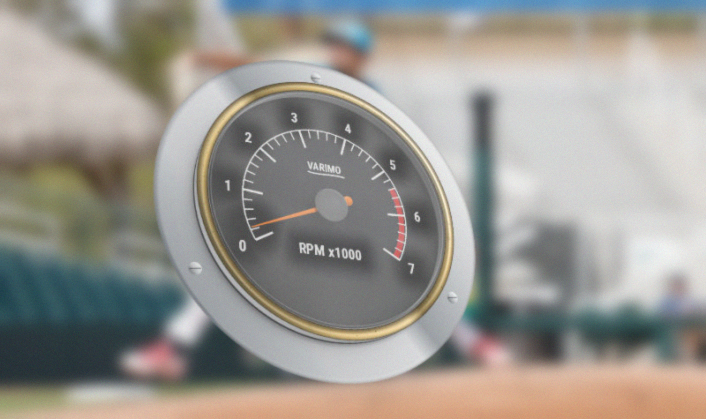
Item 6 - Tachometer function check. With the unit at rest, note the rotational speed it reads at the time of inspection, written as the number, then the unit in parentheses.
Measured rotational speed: 200 (rpm)
